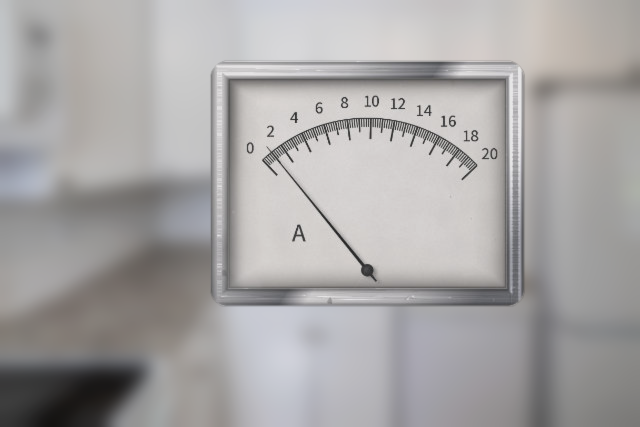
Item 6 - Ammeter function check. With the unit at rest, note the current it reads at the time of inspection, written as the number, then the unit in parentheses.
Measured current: 1 (A)
